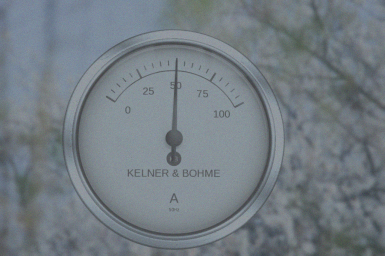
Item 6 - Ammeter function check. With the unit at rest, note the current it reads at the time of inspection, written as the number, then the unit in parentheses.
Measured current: 50 (A)
